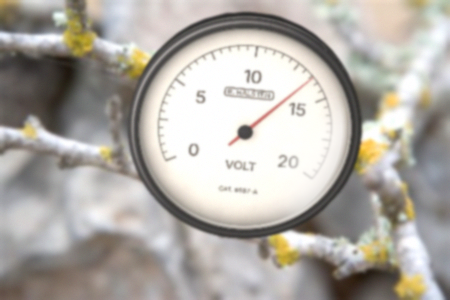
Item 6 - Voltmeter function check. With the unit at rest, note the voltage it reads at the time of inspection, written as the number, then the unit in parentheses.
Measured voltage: 13.5 (V)
